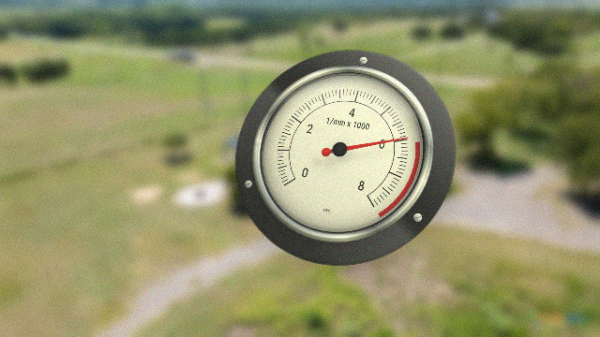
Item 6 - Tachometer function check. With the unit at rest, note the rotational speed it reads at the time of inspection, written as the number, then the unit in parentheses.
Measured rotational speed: 6000 (rpm)
